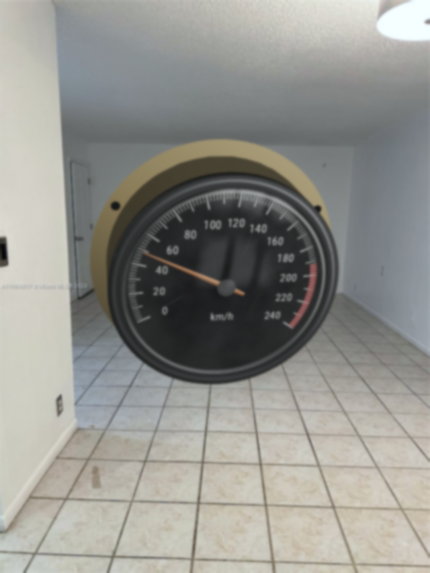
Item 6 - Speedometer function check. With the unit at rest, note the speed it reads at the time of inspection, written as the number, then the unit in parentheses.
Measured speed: 50 (km/h)
